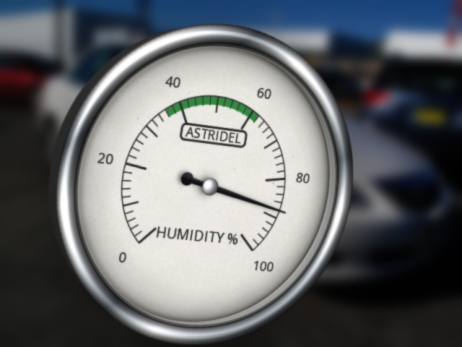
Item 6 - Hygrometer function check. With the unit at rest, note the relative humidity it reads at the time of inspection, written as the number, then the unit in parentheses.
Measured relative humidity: 88 (%)
